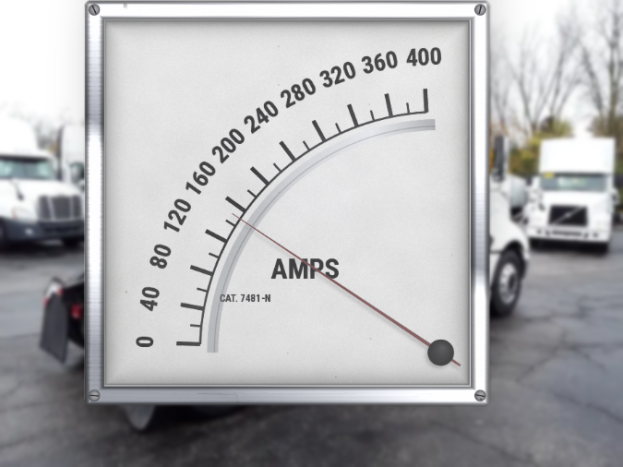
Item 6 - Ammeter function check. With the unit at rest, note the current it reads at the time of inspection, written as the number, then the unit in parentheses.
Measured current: 150 (A)
